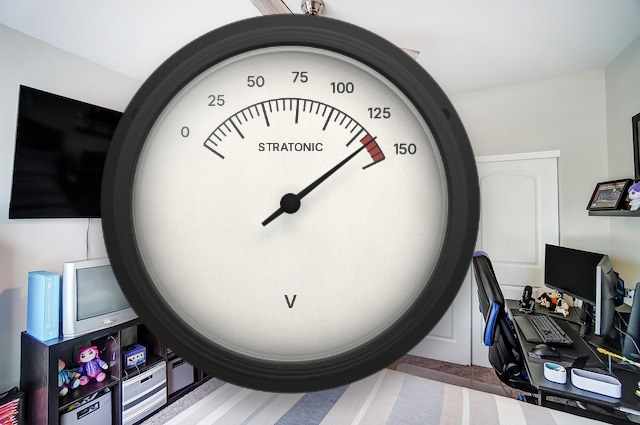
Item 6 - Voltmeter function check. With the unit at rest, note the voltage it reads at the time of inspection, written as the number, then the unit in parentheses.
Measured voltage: 135 (V)
